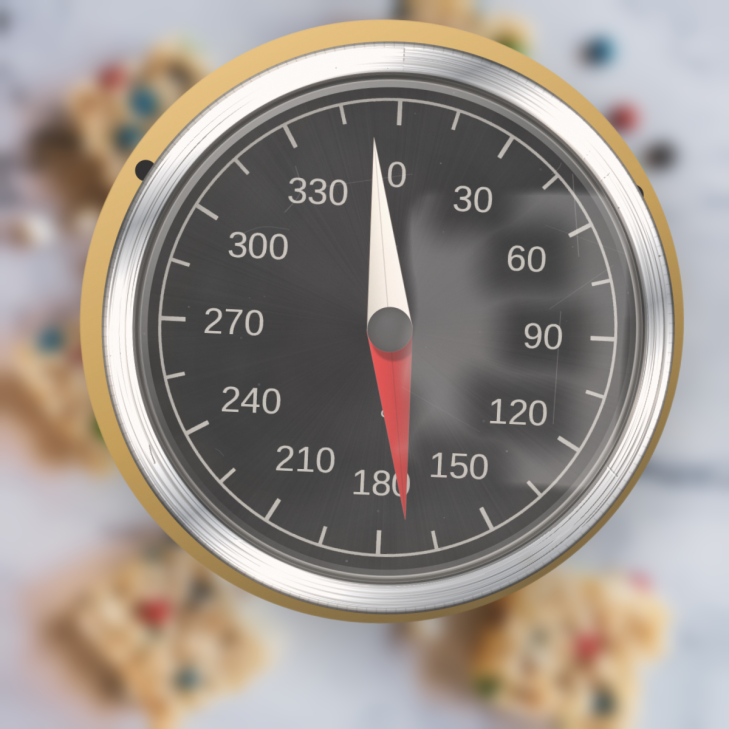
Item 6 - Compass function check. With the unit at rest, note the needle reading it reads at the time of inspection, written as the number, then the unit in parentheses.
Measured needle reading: 172.5 (°)
